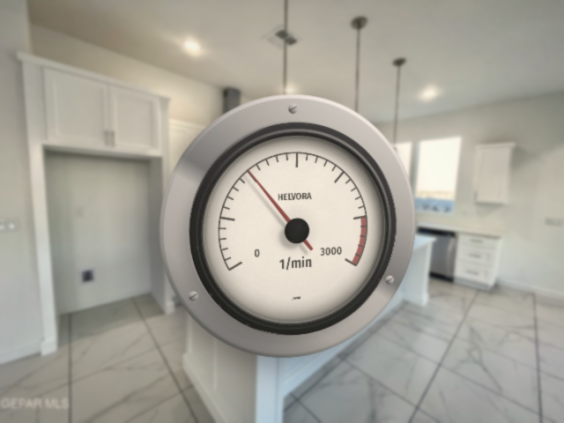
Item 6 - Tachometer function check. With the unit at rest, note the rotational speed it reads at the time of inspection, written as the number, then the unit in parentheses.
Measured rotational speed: 1000 (rpm)
